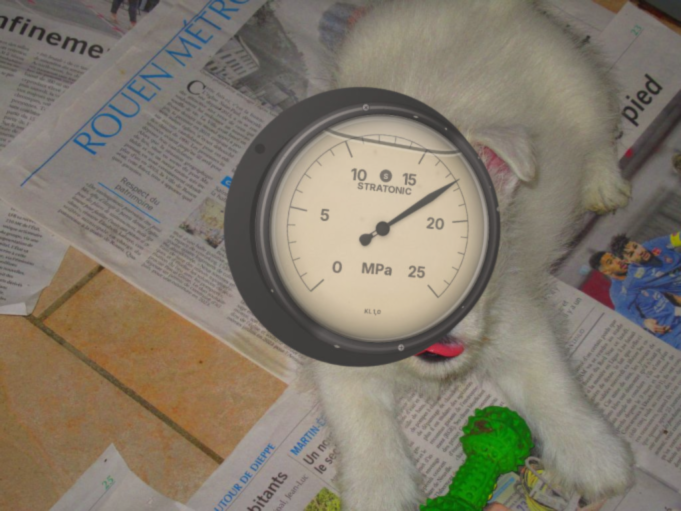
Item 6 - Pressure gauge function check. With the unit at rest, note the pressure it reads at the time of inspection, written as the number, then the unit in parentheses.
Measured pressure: 17.5 (MPa)
